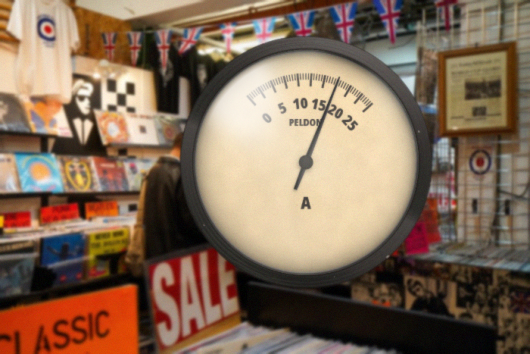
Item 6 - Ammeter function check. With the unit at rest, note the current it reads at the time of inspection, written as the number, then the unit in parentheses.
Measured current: 17.5 (A)
